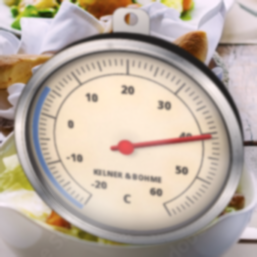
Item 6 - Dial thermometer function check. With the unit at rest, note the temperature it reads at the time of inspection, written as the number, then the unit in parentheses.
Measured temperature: 40 (°C)
